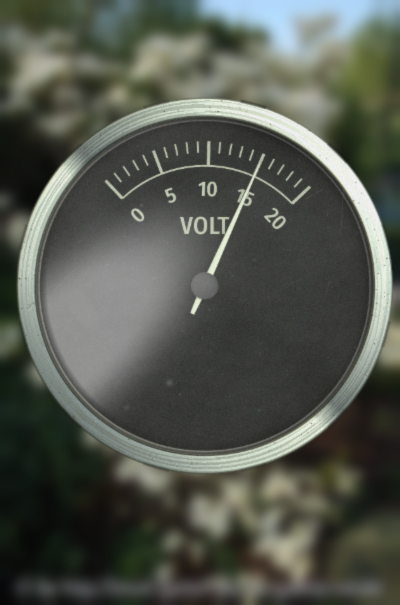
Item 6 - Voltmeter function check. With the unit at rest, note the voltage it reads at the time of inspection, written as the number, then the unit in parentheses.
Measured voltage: 15 (V)
